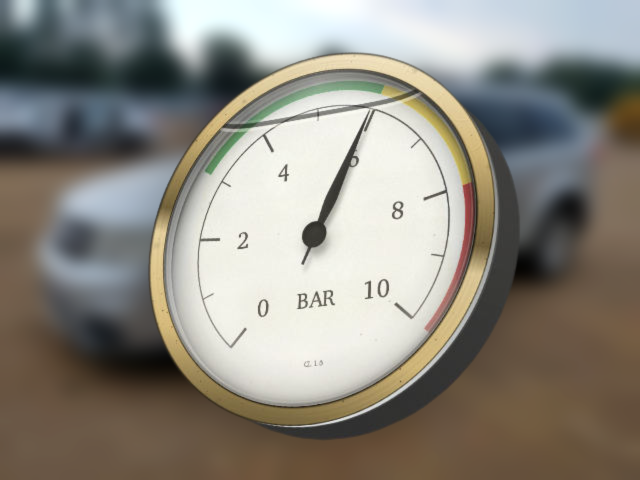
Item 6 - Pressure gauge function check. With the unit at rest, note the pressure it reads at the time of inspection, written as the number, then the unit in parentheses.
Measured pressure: 6 (bar)
